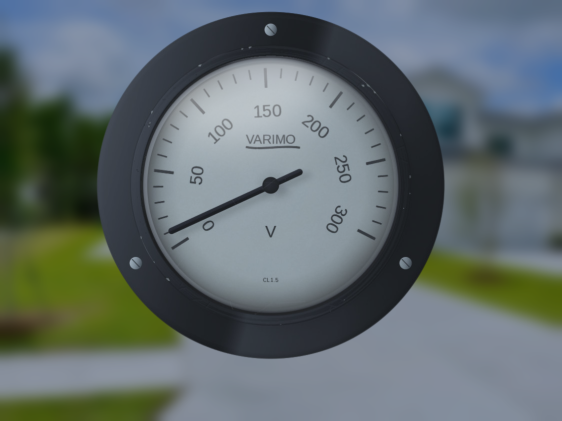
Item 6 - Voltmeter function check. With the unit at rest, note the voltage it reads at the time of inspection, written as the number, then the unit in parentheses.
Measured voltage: 10 (V)
